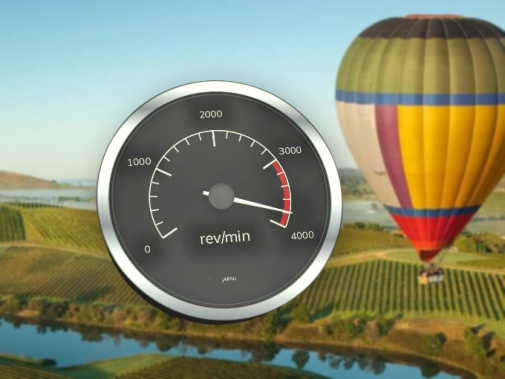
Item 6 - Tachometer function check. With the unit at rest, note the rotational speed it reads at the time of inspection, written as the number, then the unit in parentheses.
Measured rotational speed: 3800 (rpm)
